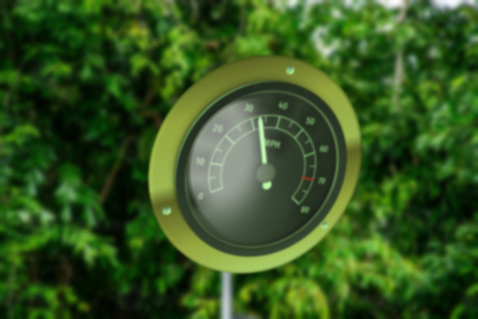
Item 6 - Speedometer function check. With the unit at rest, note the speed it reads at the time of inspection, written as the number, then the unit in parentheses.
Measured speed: 32.5 (mph)
